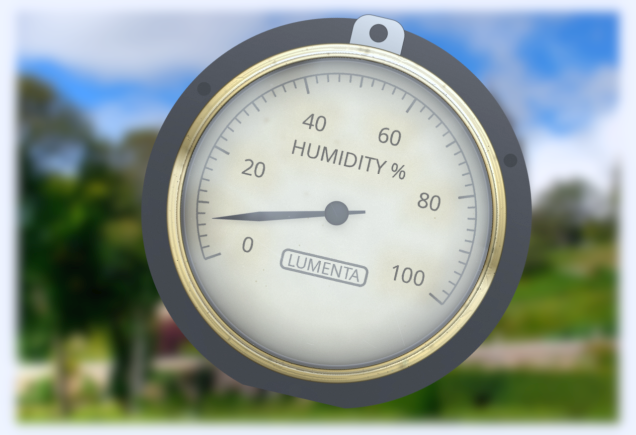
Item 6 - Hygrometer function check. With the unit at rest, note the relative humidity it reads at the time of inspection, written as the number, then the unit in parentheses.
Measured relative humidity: 7 (%)
